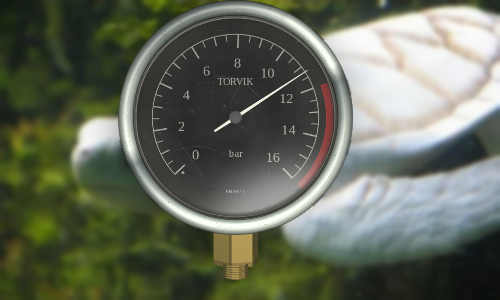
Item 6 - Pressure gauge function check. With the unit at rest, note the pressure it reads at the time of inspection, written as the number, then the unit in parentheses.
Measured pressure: 11.25 (bar)
